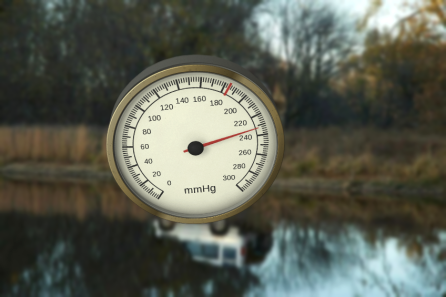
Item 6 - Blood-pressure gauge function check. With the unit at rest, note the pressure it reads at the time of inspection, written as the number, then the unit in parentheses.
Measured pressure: 230 (mmHg)
